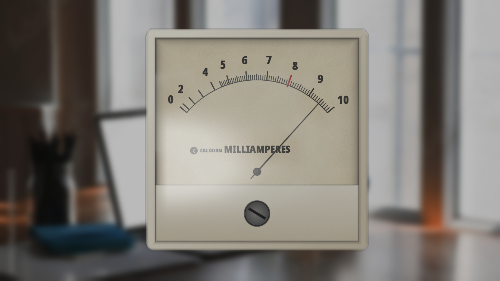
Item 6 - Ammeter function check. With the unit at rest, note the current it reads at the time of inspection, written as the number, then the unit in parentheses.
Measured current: 9.5 (mA)
